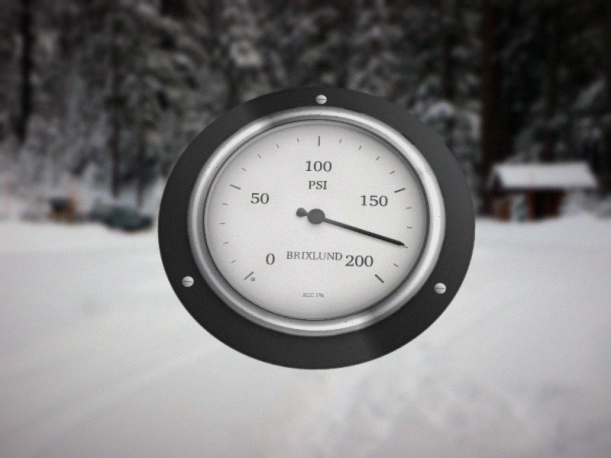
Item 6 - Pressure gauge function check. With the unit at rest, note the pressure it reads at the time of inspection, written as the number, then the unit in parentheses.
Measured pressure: 180 (psi)
